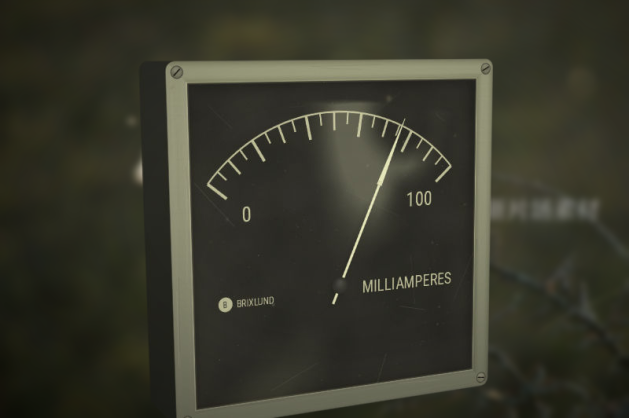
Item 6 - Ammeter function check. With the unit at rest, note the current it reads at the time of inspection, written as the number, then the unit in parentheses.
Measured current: 75 (mA)
